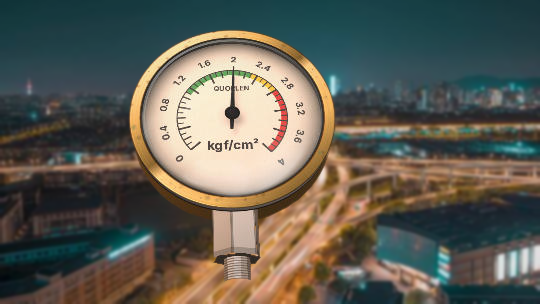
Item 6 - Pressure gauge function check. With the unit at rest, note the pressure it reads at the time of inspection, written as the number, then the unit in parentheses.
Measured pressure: 2 (kg/cm²)
